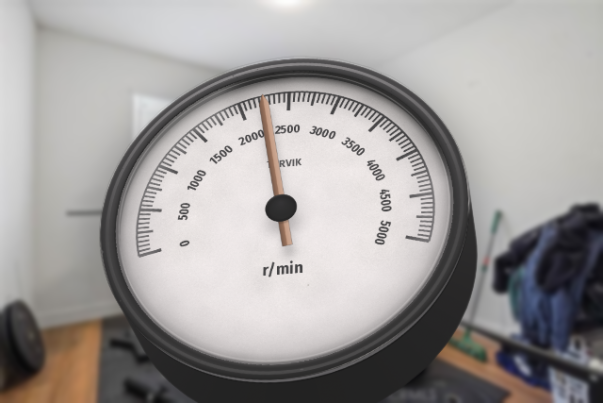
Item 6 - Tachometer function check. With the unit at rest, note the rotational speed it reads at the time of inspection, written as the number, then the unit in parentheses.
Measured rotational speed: 2250 (rpm)
